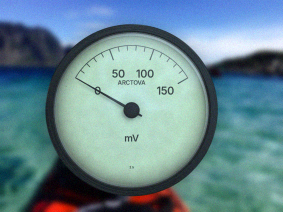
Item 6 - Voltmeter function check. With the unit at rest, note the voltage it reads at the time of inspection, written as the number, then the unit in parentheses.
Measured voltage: 0 (mV)
